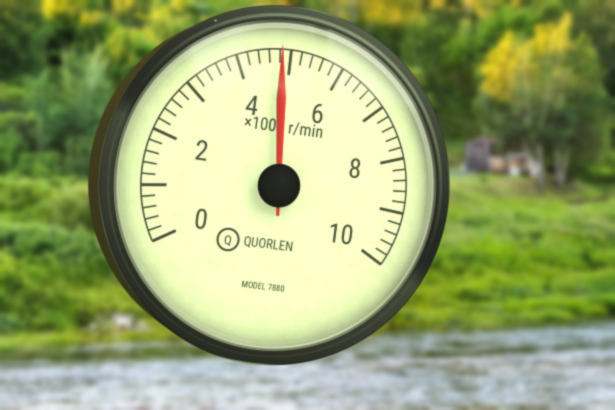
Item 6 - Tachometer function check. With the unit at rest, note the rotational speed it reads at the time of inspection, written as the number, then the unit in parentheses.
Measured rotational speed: 4800 (rpm)
